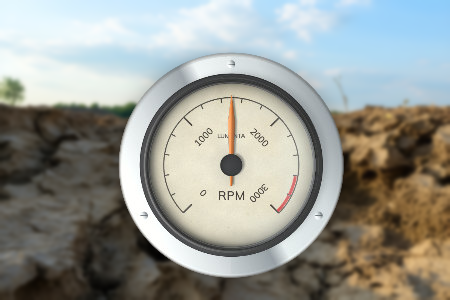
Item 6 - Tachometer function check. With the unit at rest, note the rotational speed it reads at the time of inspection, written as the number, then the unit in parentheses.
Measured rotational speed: 1500 (rpm)
